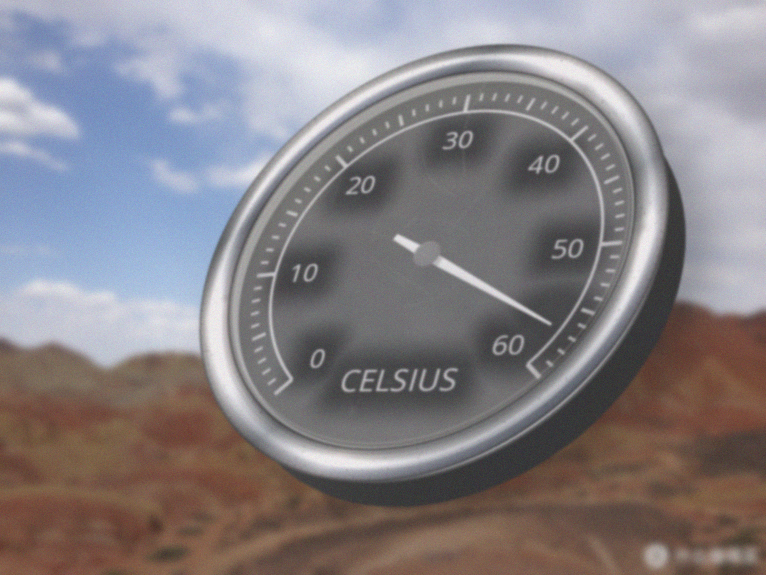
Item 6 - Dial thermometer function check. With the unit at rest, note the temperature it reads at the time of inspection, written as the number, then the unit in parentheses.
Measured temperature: 57 (°C)
